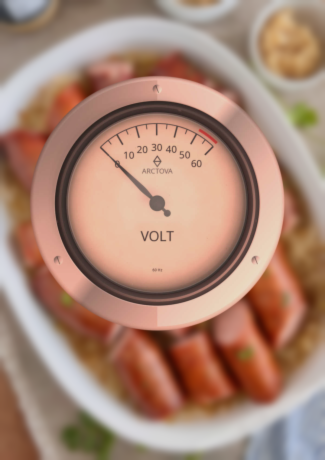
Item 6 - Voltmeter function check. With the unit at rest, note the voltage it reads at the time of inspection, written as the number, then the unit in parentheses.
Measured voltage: 0 (V)
